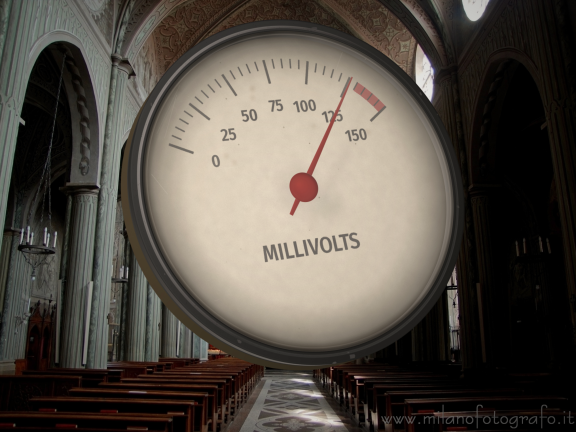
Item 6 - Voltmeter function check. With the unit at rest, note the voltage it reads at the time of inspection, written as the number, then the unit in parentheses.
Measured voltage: 125 (mV)
